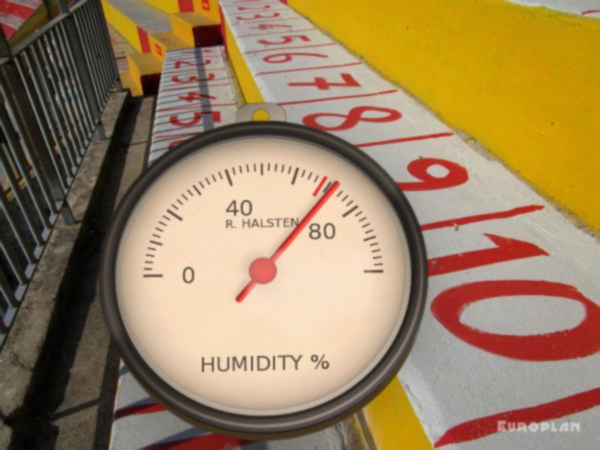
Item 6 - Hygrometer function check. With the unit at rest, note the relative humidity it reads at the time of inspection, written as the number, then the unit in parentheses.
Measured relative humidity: 72 (%)
